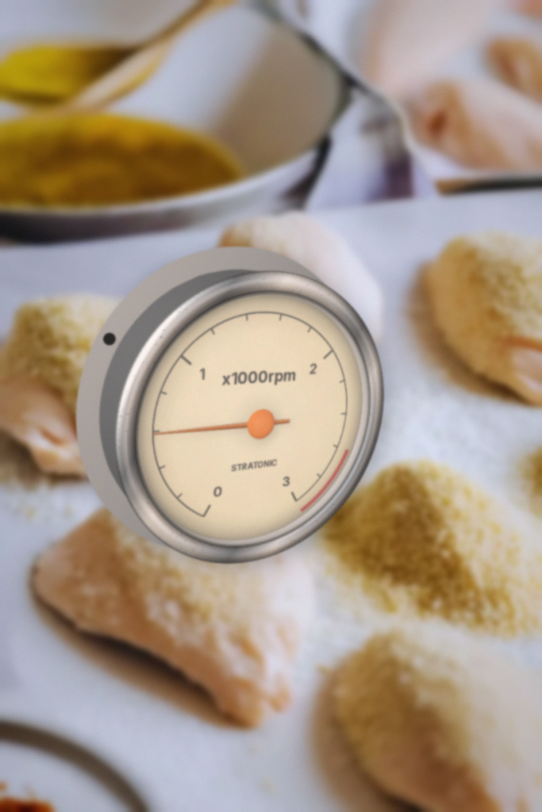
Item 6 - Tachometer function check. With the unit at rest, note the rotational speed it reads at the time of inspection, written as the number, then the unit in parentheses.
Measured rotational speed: 600 (rpm)
